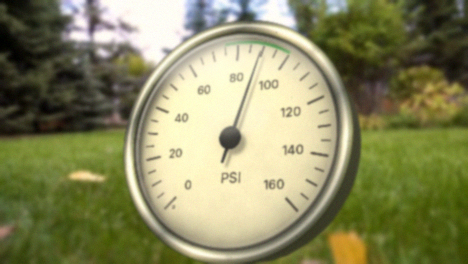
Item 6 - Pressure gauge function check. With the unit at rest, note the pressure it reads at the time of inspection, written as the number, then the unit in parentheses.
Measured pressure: 90 (psi)
